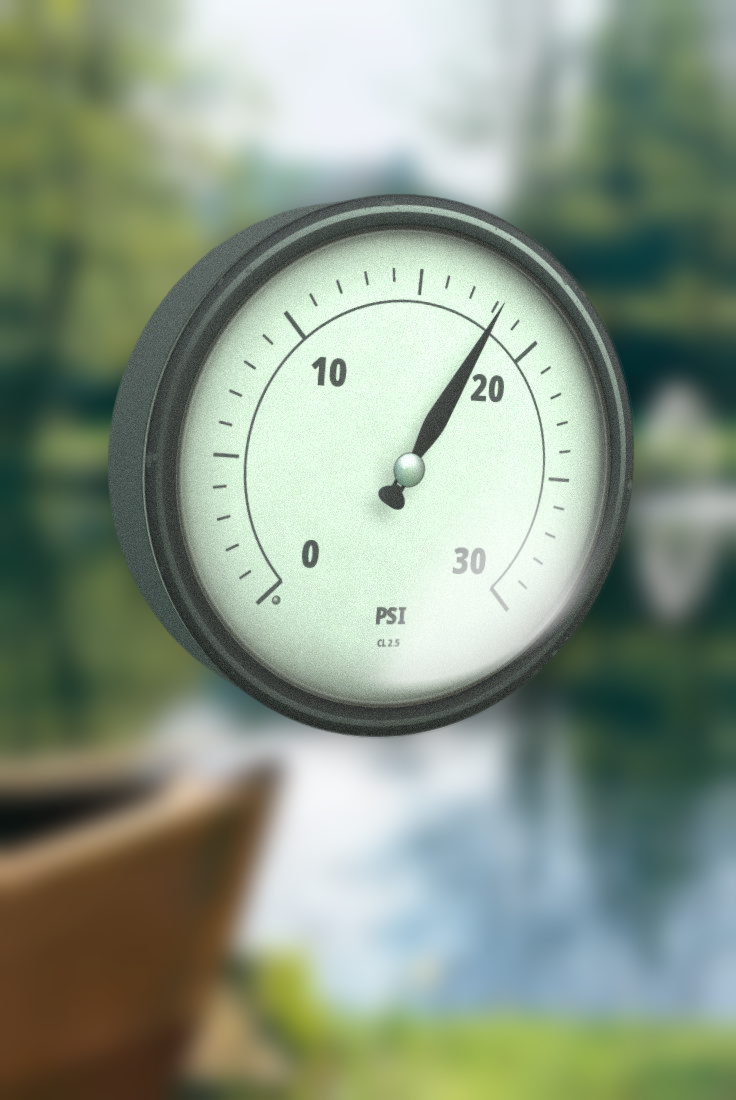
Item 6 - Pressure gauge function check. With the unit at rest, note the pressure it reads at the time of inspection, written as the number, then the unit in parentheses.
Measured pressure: 18 (psi)
